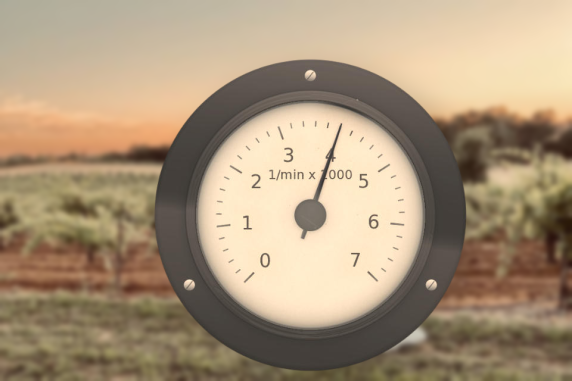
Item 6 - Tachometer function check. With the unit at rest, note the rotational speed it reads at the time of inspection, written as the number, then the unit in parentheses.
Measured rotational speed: 4000 (rpm)
